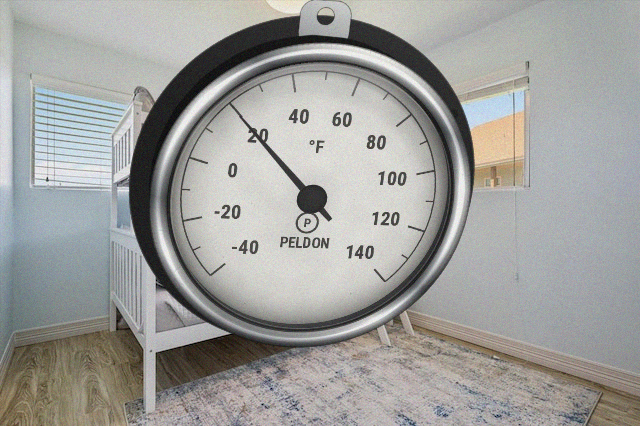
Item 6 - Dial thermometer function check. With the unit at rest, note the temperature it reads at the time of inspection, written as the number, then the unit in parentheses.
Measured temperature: 20 (°F)
